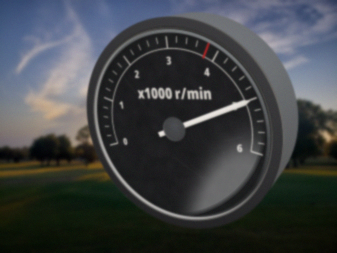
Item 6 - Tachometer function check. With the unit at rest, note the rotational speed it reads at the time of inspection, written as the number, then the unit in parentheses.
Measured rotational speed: 5000 (rpm)
